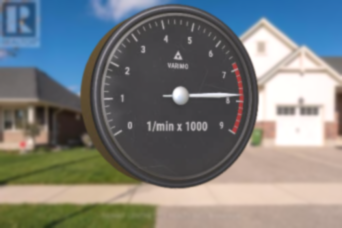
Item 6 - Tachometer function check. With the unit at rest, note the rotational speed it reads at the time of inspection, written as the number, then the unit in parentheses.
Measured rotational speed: 7800 (rpm)
